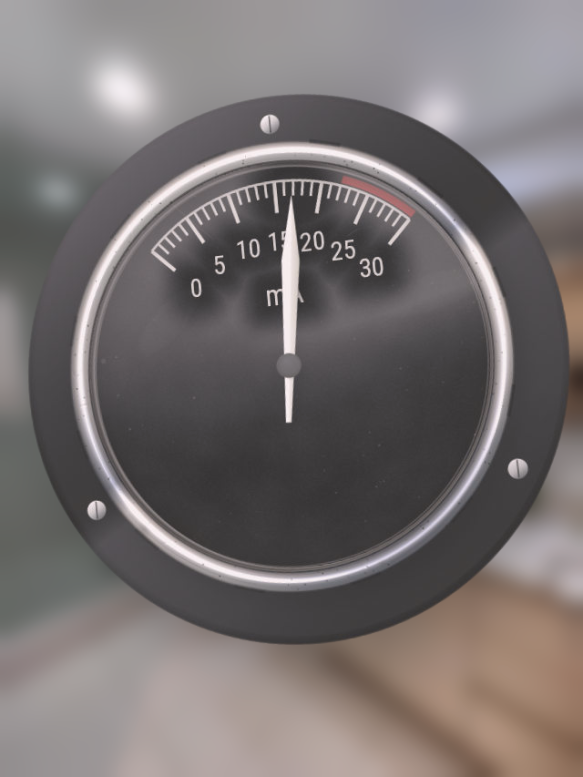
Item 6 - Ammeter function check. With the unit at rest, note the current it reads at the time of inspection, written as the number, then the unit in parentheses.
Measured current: 17 (mA)
